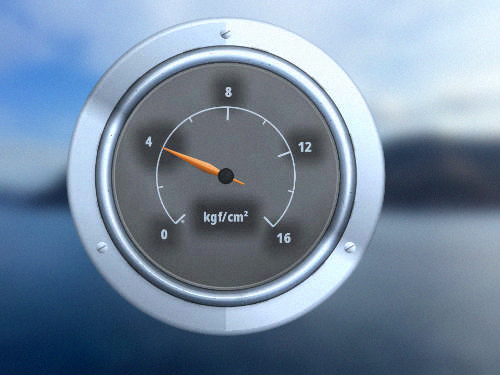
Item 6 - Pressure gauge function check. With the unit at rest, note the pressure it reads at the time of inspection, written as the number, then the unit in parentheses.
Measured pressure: 4 (kg/cm²)
